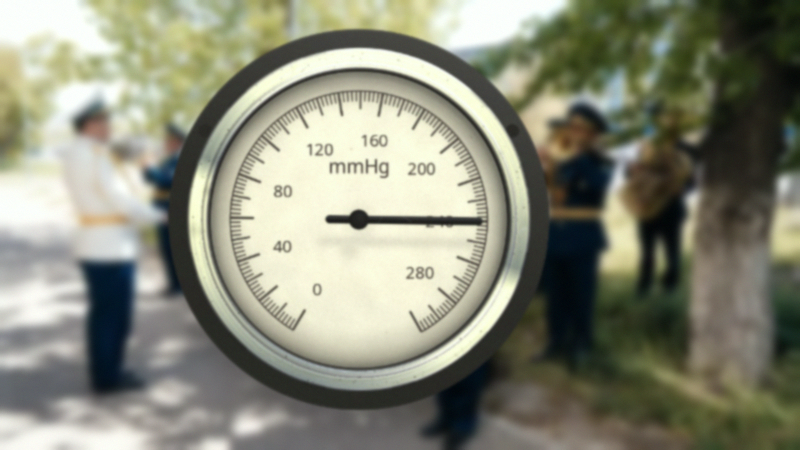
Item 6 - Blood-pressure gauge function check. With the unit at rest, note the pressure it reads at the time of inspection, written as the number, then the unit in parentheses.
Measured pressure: 240 (mmHg)
